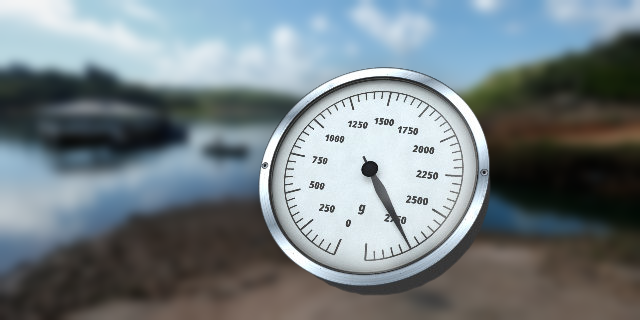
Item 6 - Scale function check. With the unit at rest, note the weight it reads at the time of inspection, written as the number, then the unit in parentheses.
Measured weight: 2750 (g)
